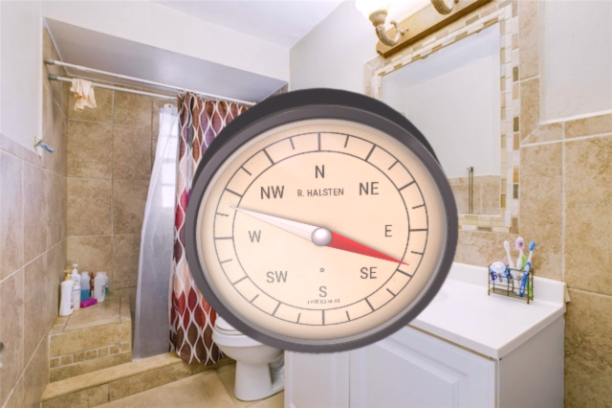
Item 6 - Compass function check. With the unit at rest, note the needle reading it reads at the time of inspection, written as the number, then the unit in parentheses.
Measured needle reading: 112.5 (°)
